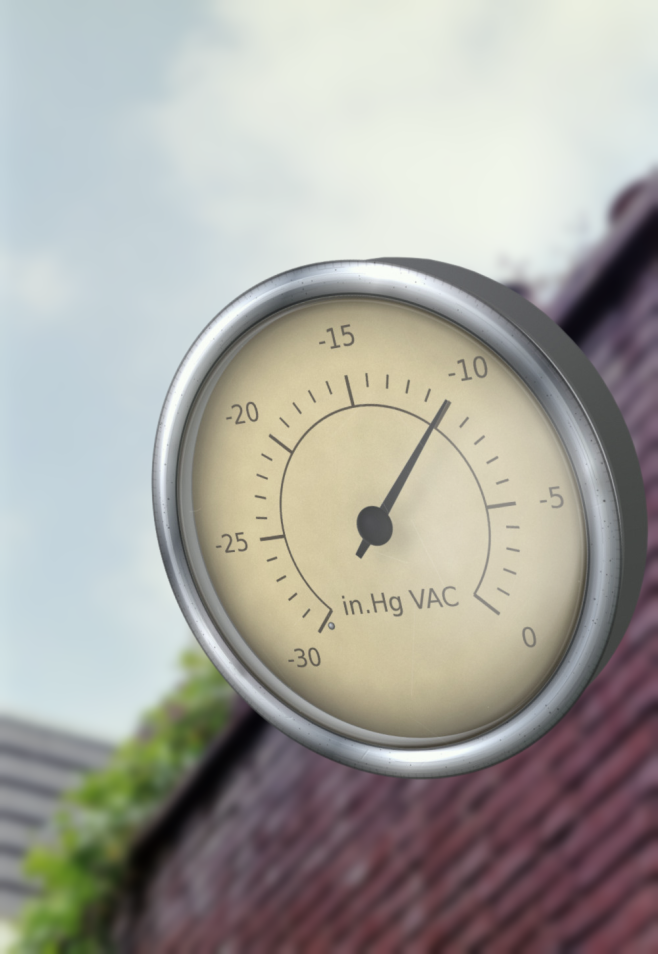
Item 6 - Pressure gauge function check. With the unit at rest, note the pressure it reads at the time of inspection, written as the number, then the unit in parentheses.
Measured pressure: -10 (inHg)
